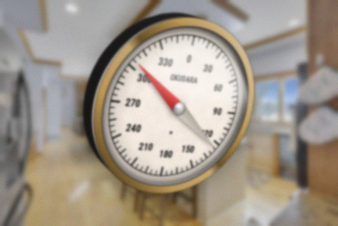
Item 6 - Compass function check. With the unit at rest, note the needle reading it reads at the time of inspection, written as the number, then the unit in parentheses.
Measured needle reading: 305 (°)
